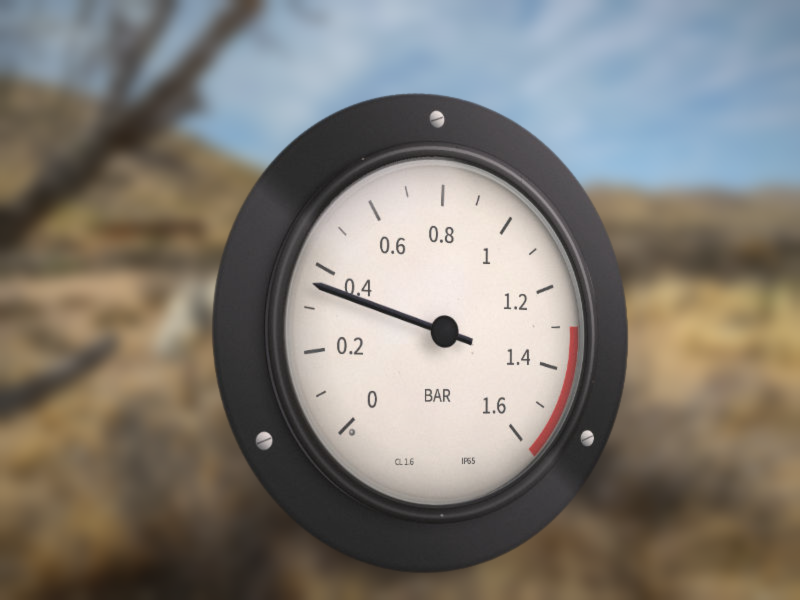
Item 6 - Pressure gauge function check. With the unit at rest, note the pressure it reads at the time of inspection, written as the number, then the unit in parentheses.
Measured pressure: 0.35 (bar)
